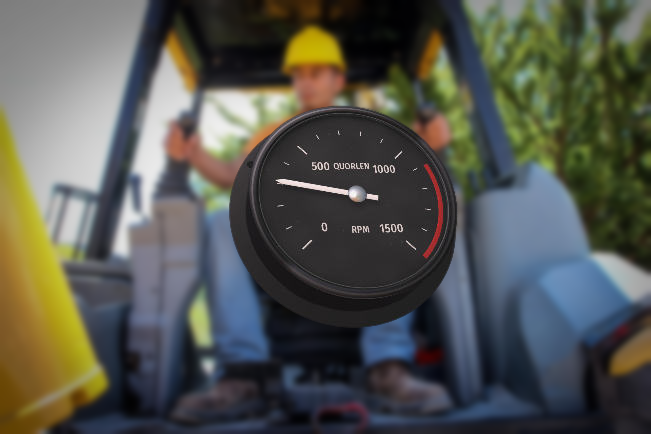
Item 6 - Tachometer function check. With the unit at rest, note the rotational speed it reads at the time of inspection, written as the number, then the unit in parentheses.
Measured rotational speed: 300 (rpm)
